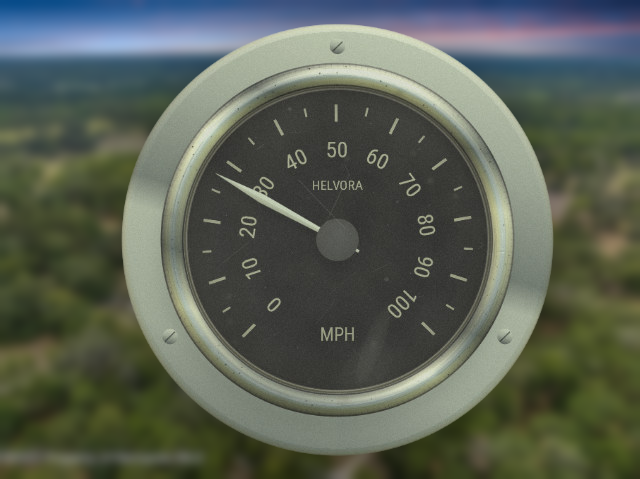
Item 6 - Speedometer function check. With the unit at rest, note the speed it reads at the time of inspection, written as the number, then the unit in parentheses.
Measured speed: 27.5 (mph)
